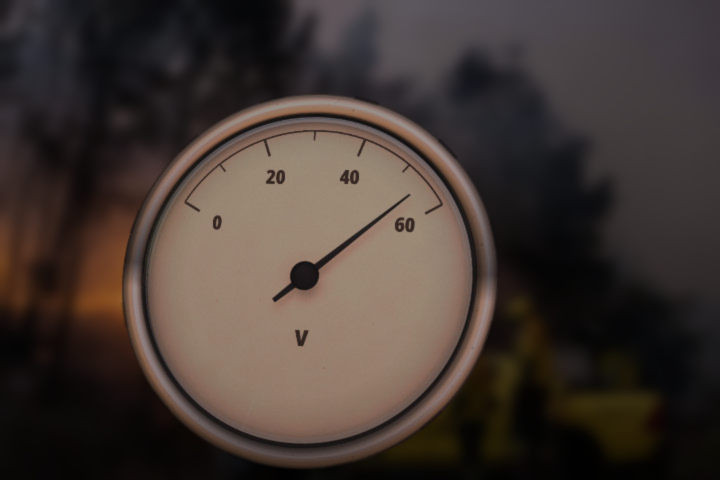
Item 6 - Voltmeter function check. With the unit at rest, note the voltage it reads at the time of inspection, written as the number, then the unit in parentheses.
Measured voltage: 55 (V)
